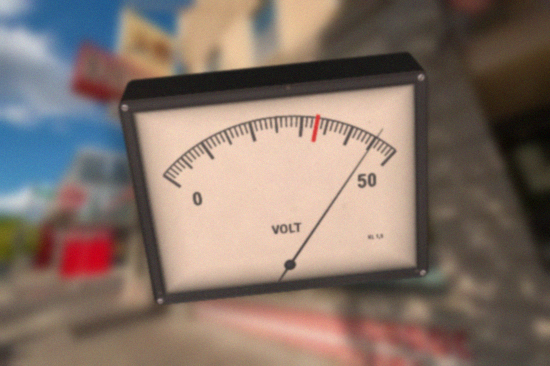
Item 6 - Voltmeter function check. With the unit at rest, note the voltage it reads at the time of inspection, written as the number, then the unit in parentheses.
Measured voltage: 45 (V)
